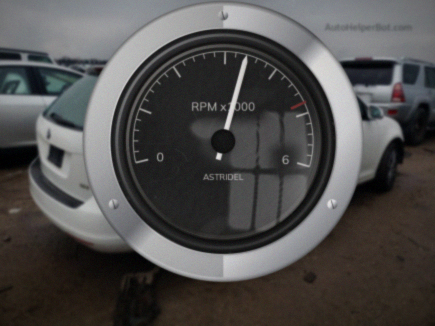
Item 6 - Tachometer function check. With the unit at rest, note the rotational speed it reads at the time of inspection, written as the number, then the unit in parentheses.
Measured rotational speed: 3400 (rpm)
